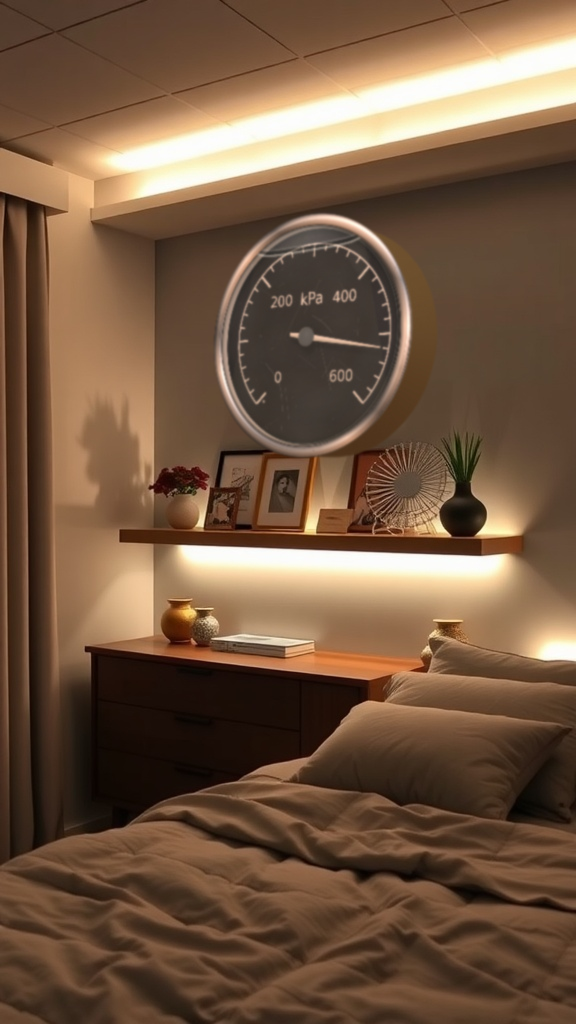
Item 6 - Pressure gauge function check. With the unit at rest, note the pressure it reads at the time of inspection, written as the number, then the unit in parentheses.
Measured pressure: 520 (kPa)
